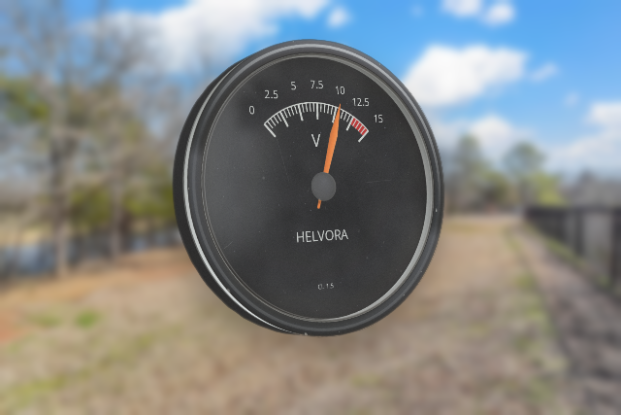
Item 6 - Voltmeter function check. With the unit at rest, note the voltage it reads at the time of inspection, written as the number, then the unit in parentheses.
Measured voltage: 10 (V)
